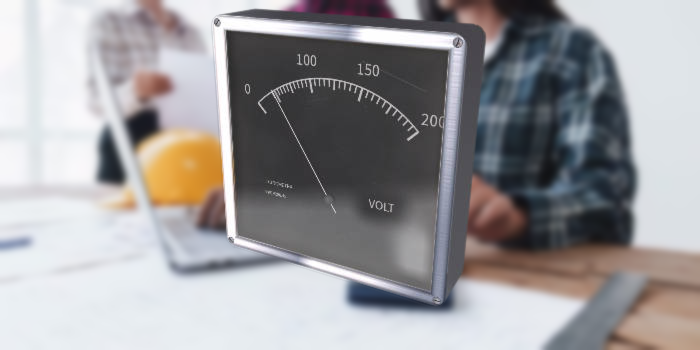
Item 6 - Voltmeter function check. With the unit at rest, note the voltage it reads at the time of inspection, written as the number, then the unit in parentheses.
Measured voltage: 50 (V)
